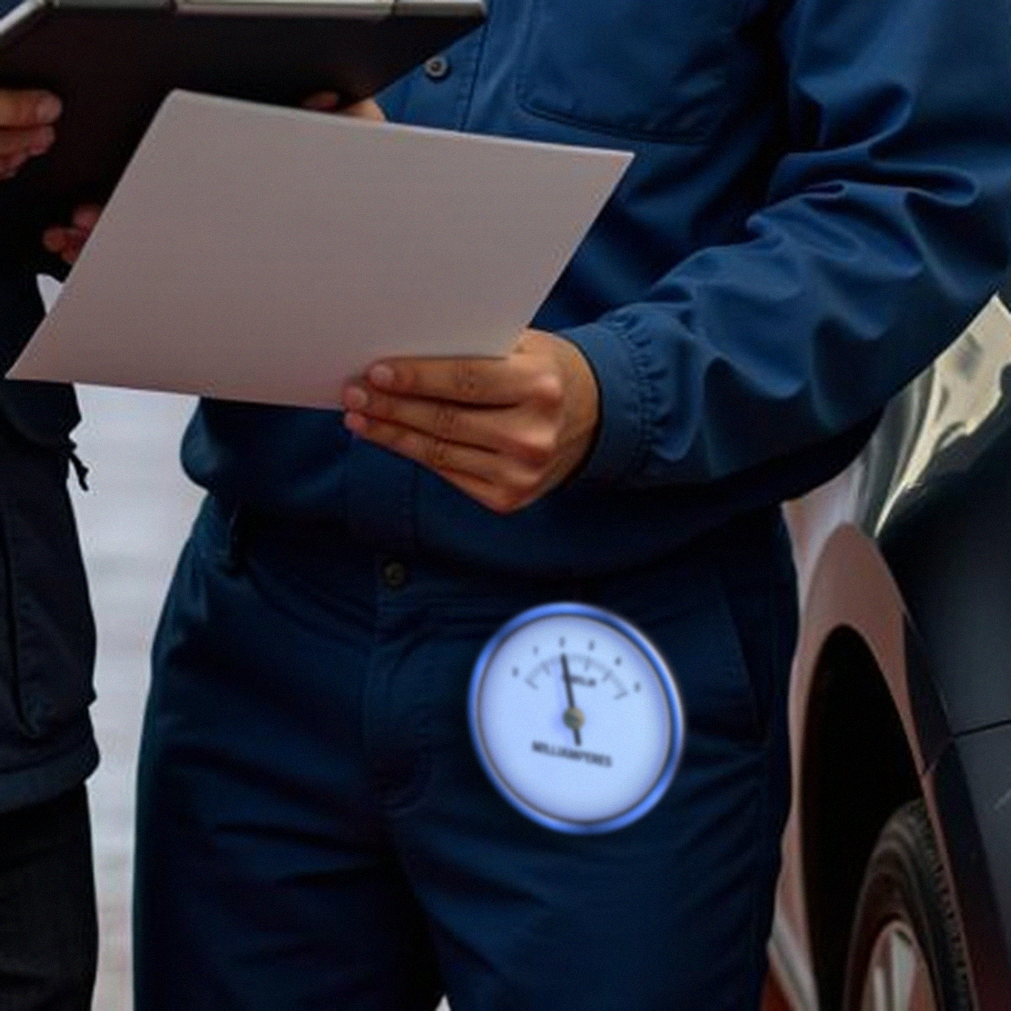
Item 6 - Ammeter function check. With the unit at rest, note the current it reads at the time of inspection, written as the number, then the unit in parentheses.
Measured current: 2 (mA)
